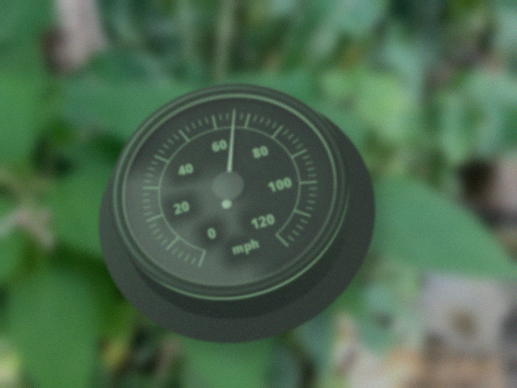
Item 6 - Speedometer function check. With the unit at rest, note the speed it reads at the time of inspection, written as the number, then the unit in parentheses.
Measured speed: 66 (mph)
